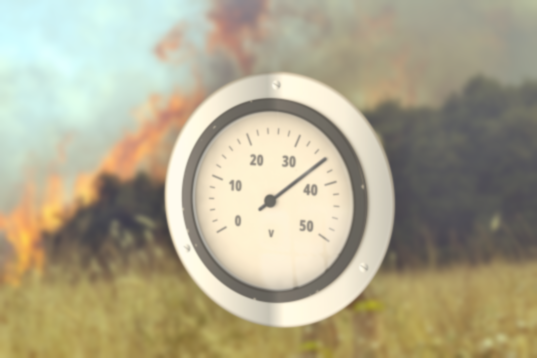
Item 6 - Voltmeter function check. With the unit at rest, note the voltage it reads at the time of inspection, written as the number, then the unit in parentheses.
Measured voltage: 36 (V)
